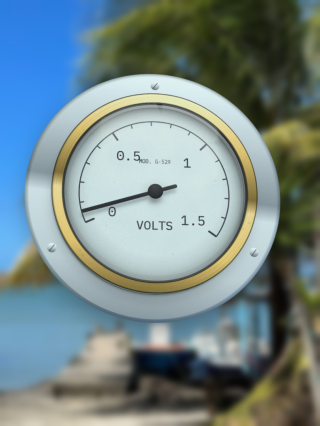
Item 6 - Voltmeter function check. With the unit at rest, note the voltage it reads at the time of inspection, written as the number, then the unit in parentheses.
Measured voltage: 0.05 (V)
